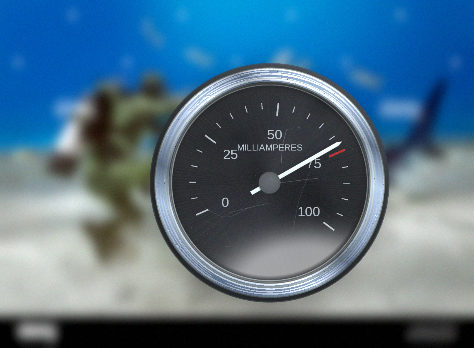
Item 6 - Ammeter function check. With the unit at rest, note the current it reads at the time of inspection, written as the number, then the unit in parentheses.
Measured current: 72.5 (mA)
